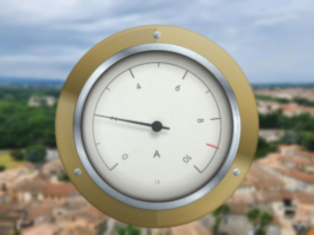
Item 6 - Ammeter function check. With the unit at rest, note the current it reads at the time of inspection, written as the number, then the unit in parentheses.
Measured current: 2 (A)
